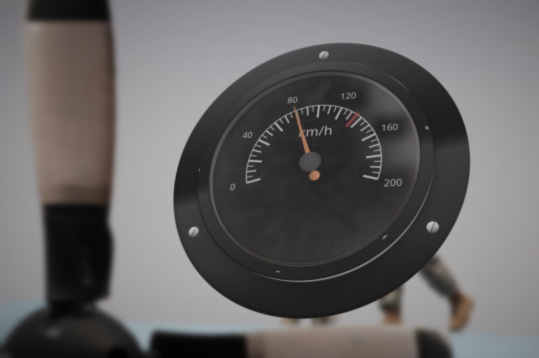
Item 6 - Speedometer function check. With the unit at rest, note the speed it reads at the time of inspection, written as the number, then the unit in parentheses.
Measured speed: 80 (km/h)
